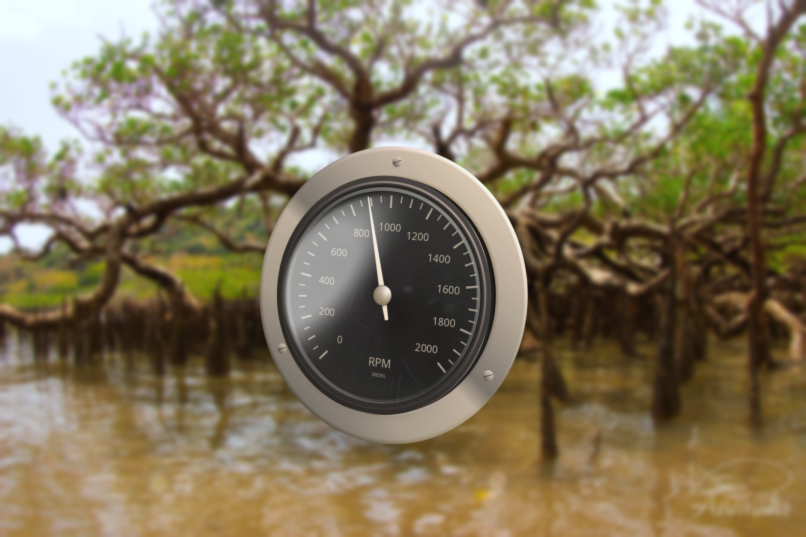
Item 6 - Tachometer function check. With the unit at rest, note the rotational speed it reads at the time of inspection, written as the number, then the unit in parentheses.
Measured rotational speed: 900 (rpm)
